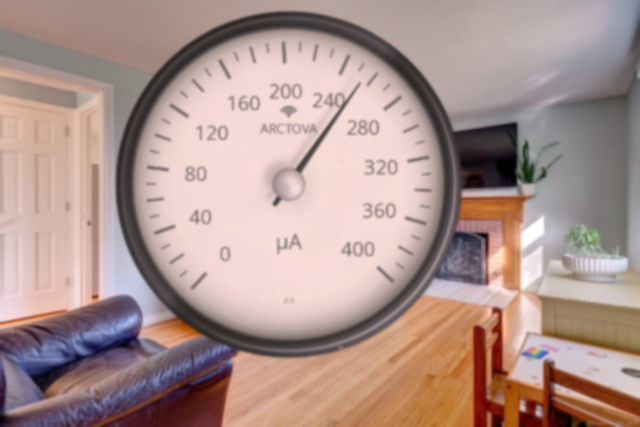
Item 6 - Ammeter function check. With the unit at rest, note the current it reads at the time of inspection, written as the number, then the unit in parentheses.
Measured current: 255 (µA)
